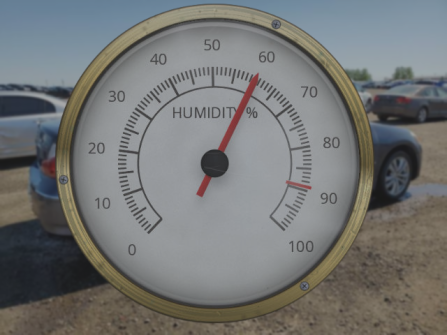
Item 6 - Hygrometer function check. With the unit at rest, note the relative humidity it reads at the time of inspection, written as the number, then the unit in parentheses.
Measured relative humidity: 60 (%)
